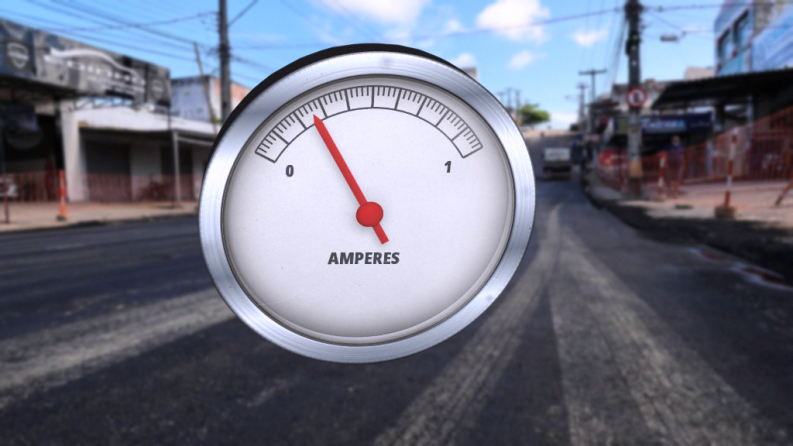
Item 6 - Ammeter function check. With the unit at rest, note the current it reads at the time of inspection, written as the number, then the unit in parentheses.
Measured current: 0.26 (A)
